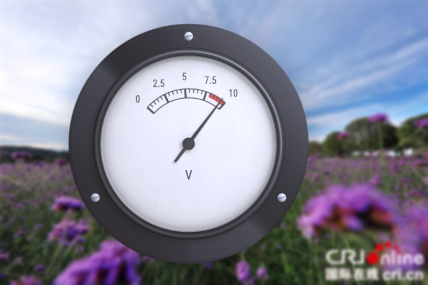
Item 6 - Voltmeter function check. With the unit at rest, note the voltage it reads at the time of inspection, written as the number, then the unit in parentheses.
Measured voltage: 9.5 (V)
